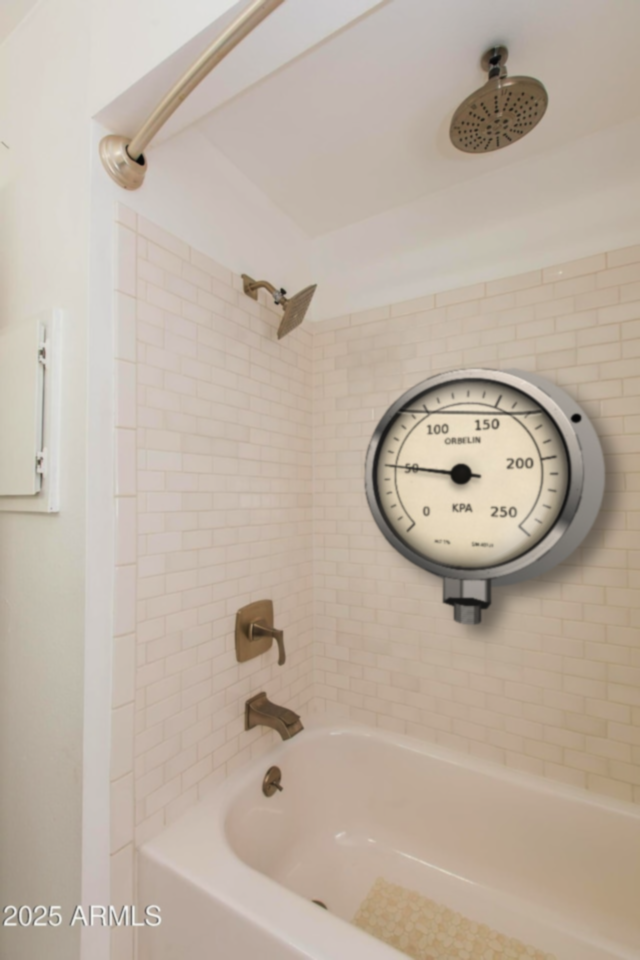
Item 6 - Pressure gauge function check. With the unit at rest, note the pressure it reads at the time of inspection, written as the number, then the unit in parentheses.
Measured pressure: 50 (kPa)
